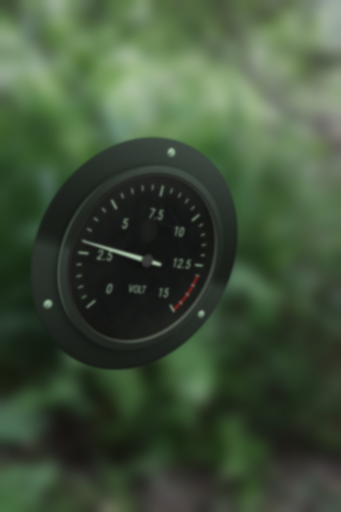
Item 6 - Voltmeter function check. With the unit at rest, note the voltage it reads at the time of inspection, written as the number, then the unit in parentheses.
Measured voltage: 3 (V)
